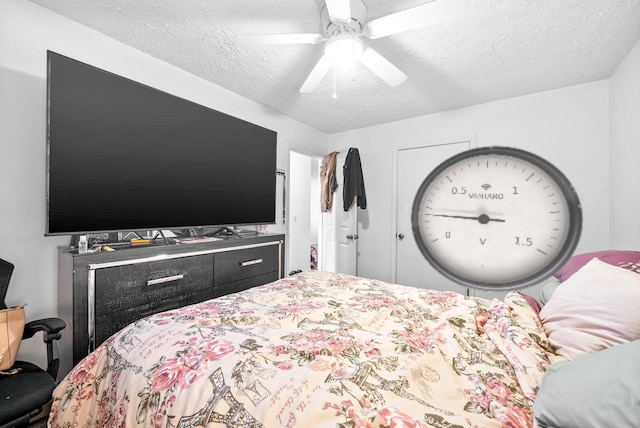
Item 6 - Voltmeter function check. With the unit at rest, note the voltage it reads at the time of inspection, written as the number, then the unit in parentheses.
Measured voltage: 0.2 (V)
